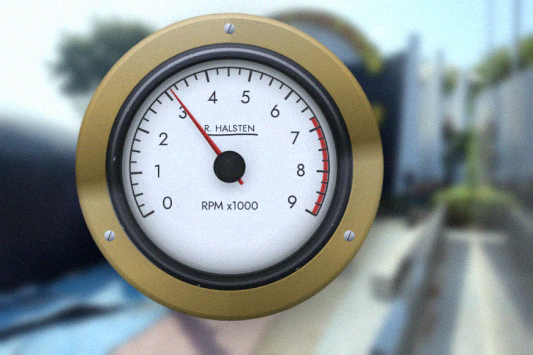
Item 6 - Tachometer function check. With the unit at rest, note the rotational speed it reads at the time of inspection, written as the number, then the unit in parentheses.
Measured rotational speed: 3125 (rpm)
